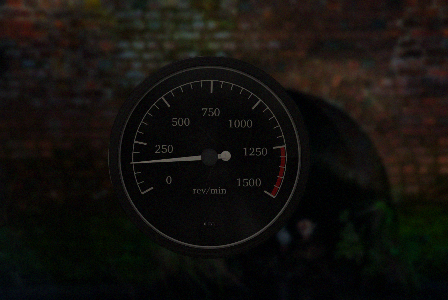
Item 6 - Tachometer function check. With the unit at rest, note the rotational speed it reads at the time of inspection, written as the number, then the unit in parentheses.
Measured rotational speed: 150 (rpm)
